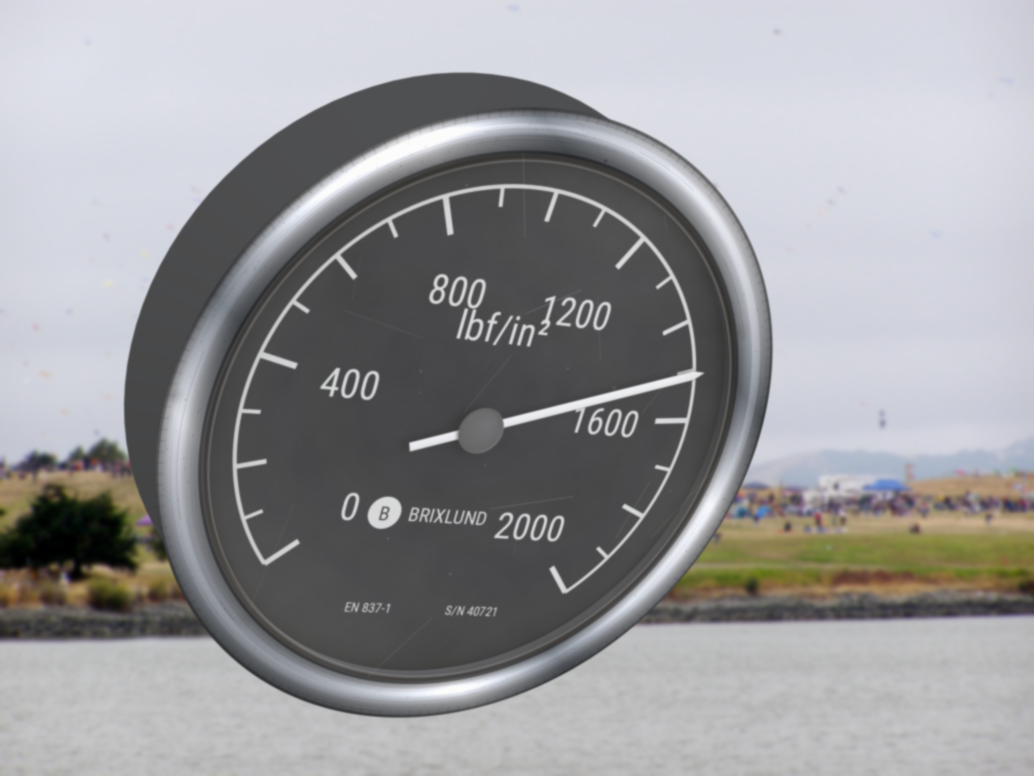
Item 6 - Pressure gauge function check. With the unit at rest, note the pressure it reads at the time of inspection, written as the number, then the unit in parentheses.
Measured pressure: 1500 (psi)
